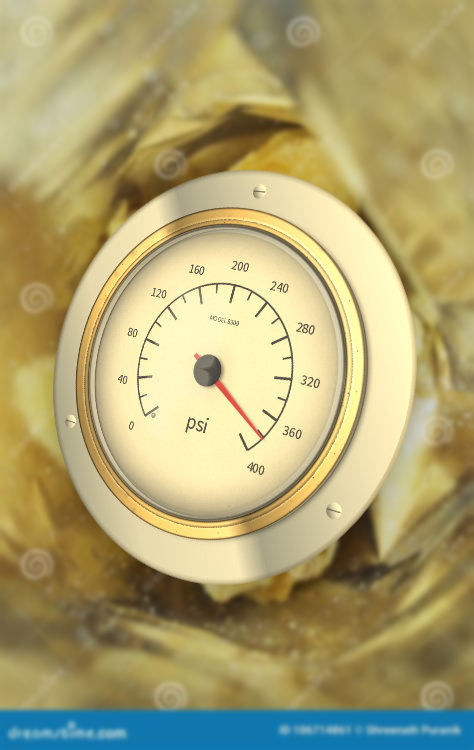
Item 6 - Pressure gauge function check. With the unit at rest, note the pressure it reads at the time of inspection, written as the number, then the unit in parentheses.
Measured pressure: 380 (psi)
